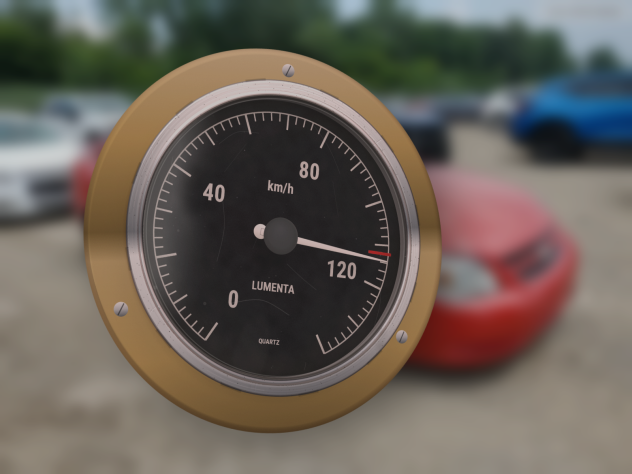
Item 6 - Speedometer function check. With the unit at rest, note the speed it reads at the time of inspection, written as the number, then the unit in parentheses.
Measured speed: 114 (km/h)
